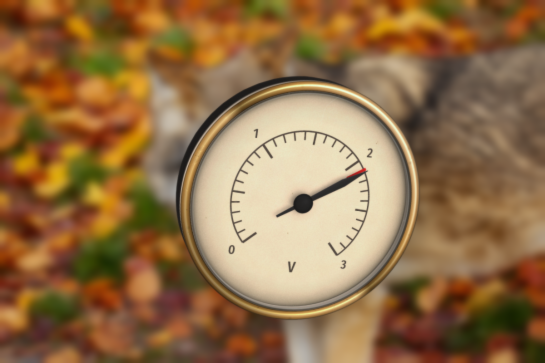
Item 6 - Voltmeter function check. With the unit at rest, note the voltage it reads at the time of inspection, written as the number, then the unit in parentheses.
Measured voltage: 2.1 (V)
